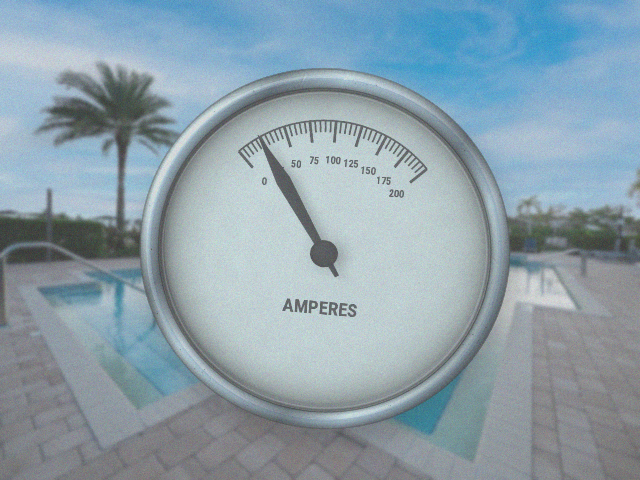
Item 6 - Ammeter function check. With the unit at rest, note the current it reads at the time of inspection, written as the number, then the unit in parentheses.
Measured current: 25 (A)
